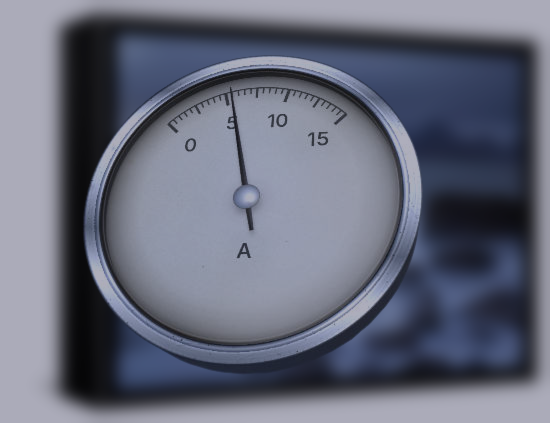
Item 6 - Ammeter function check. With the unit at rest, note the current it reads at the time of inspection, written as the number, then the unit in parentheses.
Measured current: 5.5 (A)
